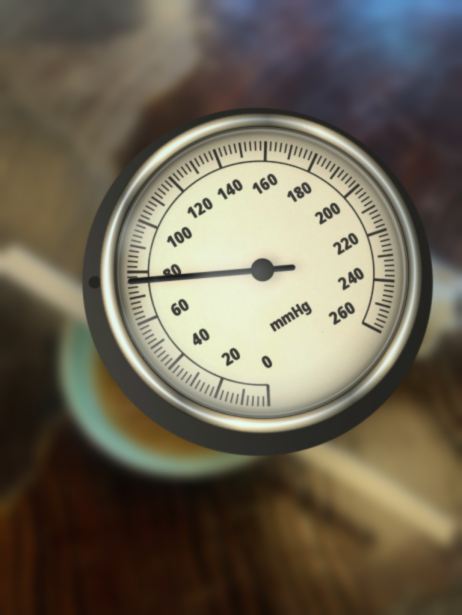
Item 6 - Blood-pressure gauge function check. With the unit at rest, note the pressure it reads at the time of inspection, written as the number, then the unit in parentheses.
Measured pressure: 76 (mmHg)
